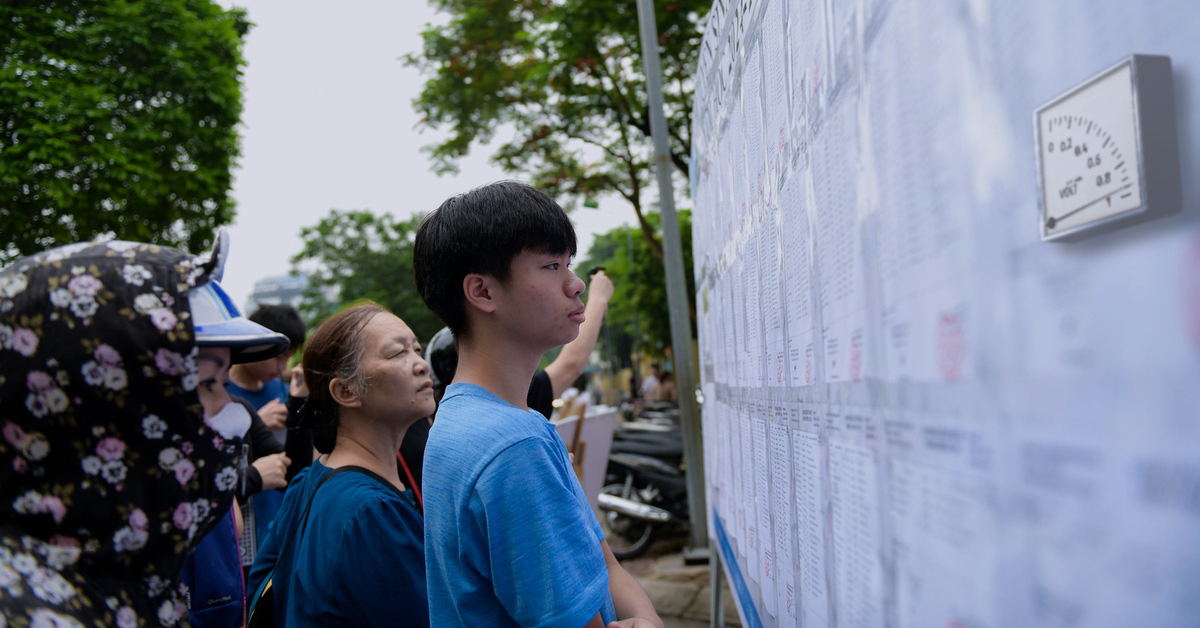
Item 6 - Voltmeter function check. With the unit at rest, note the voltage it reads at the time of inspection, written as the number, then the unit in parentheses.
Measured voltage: 0.95 (V)
